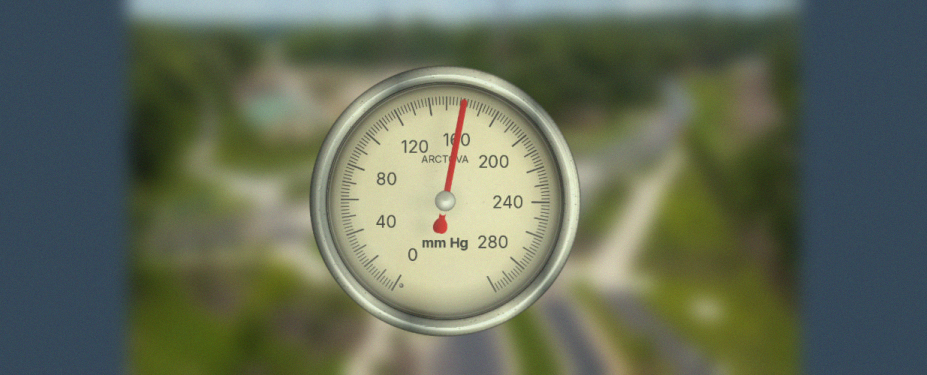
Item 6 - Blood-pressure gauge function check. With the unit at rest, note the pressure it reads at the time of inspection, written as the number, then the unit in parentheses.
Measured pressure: 160 (mmHg)
